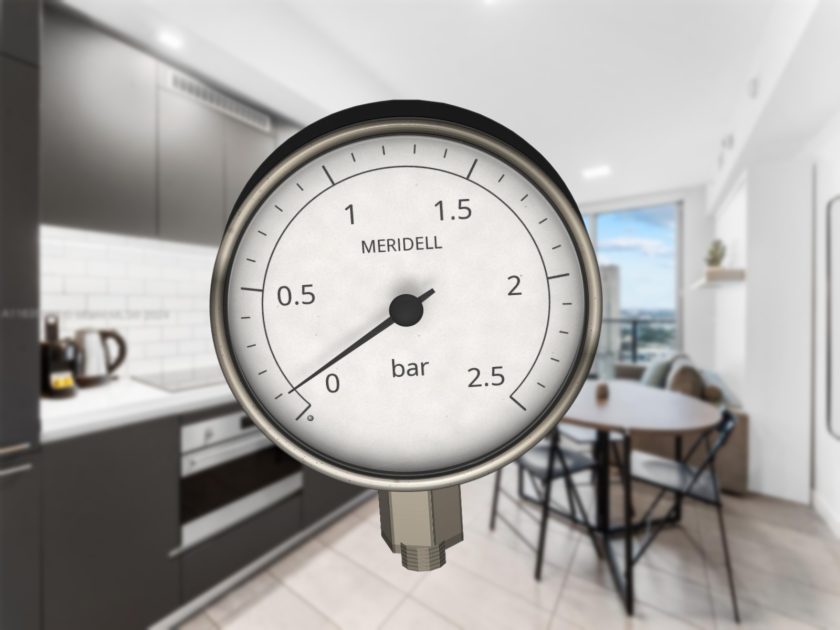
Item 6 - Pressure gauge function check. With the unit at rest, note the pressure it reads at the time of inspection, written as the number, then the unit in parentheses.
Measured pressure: 0.1 (bar)
